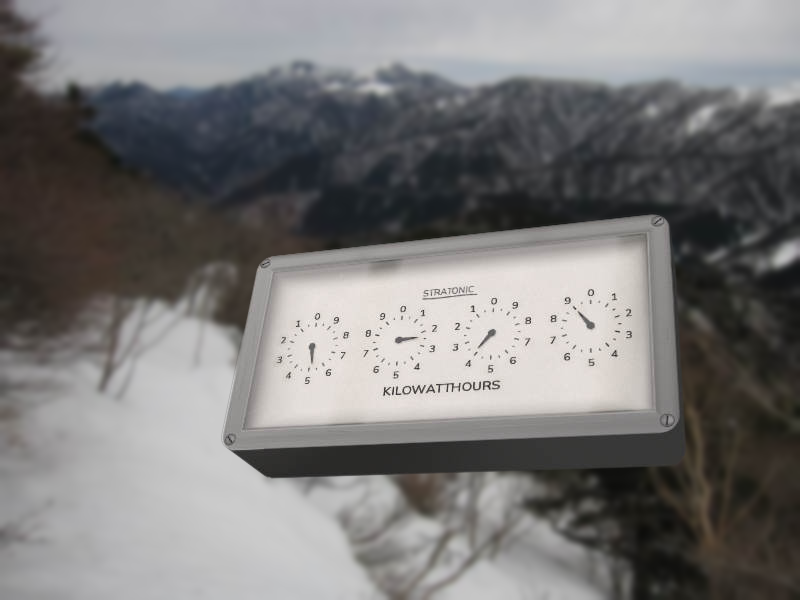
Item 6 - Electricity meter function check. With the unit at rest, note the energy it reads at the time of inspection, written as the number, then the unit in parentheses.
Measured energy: 5239 (kWh)
